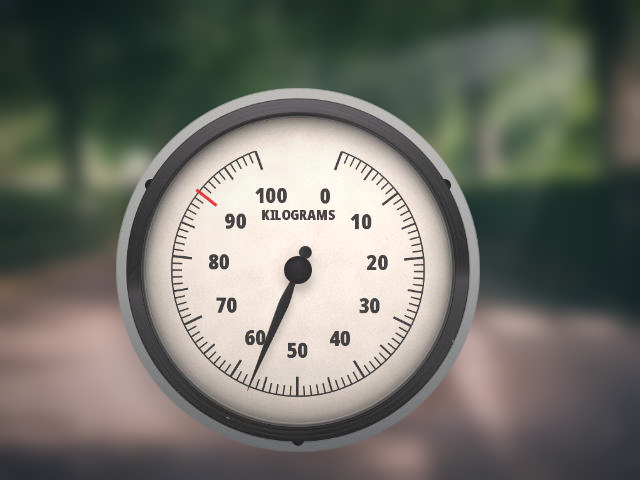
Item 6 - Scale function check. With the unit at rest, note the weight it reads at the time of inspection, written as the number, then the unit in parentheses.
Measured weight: 57 (kg)
